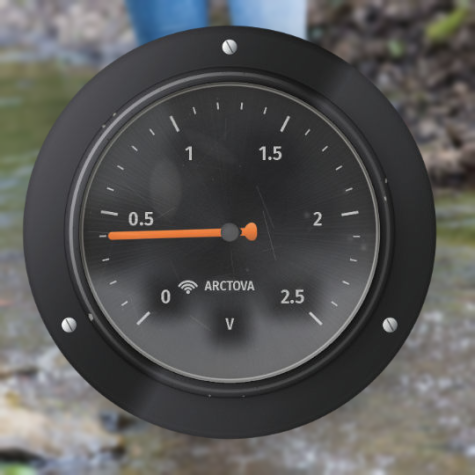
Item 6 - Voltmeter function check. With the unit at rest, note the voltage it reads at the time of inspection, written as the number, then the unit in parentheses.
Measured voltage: 0.4 (V)
